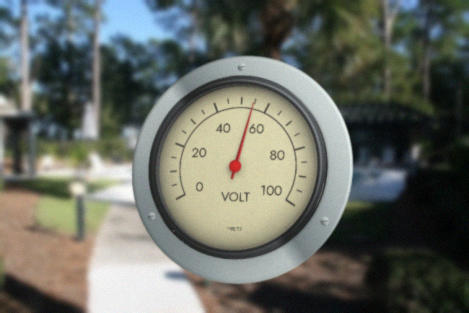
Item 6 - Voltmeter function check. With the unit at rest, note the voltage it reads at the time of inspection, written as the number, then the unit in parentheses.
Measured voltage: 55 (V)
